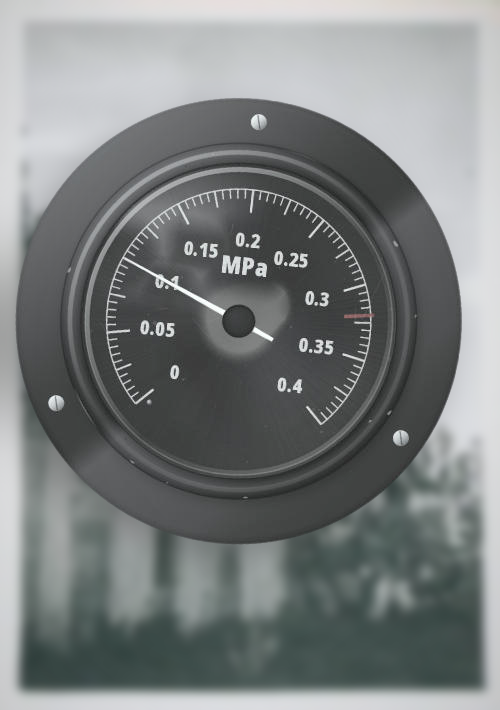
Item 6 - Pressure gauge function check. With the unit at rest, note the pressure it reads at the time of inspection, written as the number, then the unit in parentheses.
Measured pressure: 0.1 (MPa)
